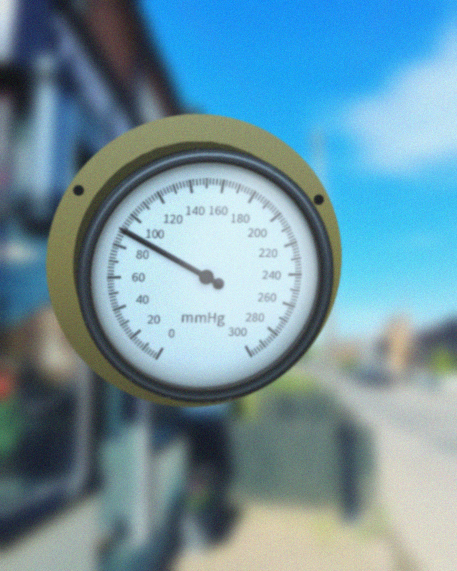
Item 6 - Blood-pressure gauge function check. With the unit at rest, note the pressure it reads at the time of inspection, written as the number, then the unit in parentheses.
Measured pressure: 90 (mmHg)
